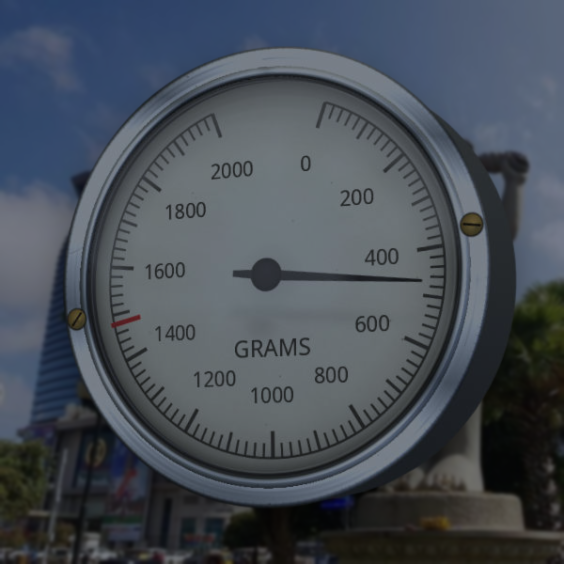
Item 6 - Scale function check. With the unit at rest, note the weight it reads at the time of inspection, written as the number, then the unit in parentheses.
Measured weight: 470 (g)
